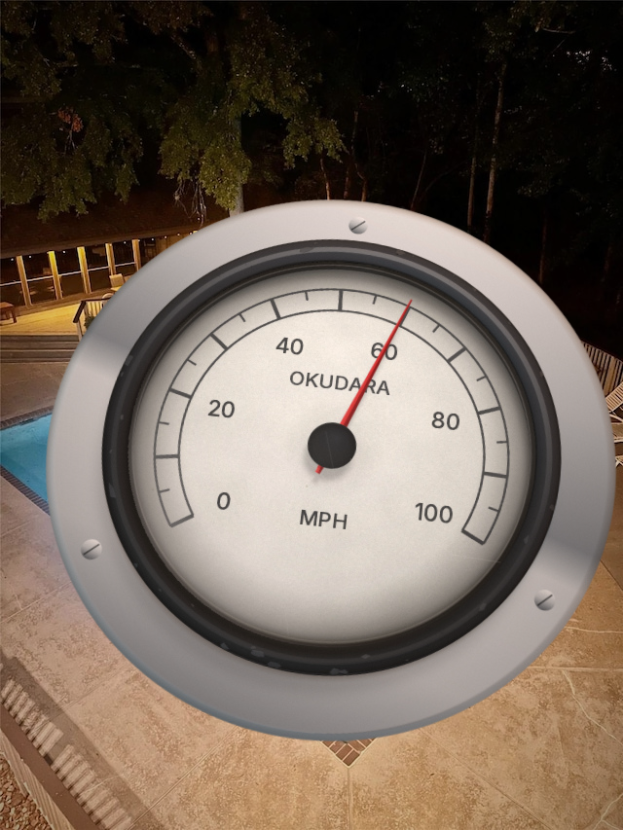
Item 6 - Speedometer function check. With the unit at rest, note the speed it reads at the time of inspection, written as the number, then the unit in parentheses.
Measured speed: 60 (mph)
